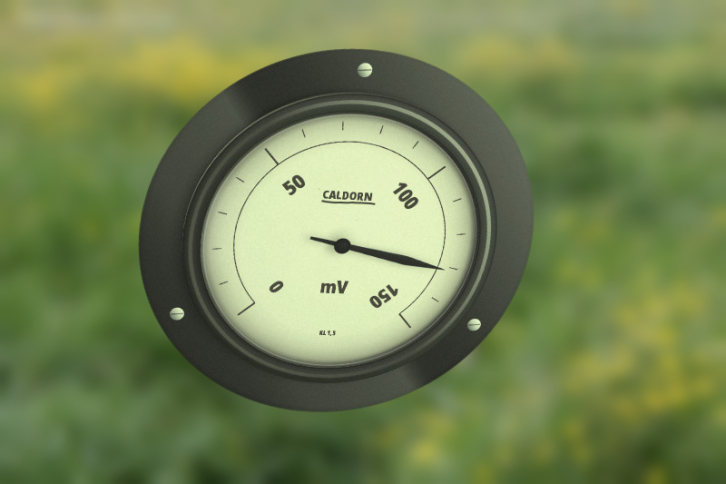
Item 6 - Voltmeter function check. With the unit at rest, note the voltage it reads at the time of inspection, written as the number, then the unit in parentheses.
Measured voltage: 130 (mV)
